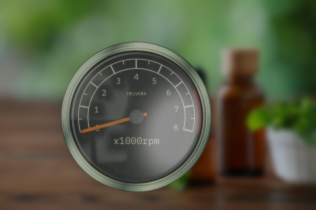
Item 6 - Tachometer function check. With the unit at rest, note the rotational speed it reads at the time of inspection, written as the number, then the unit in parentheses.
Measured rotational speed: 0 (rpm)
